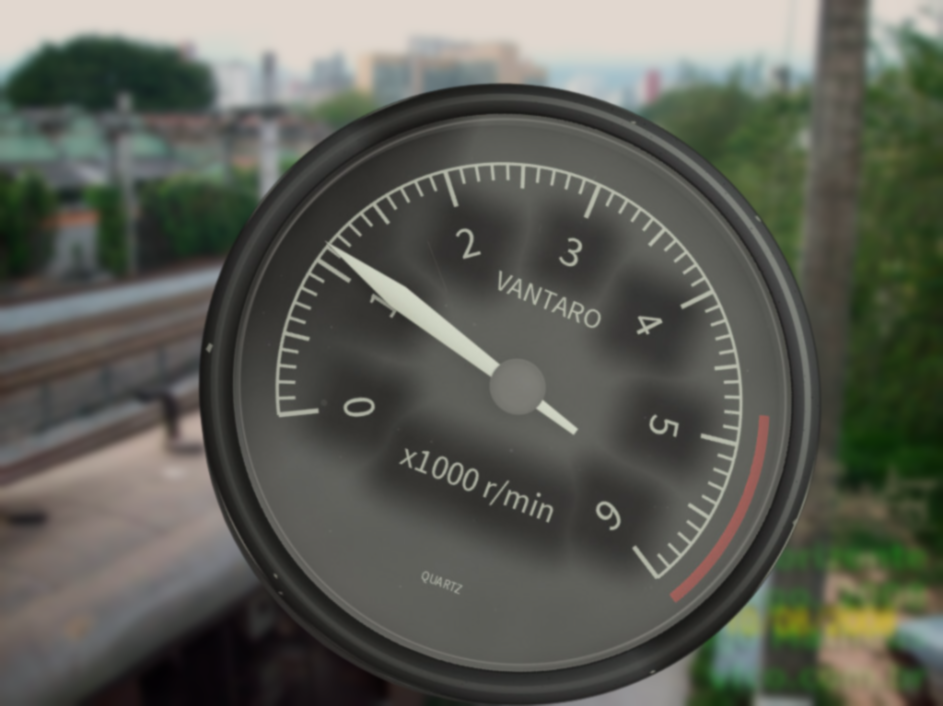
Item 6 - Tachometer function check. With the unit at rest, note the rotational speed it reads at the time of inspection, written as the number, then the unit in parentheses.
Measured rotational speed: 1100 (rpm)
